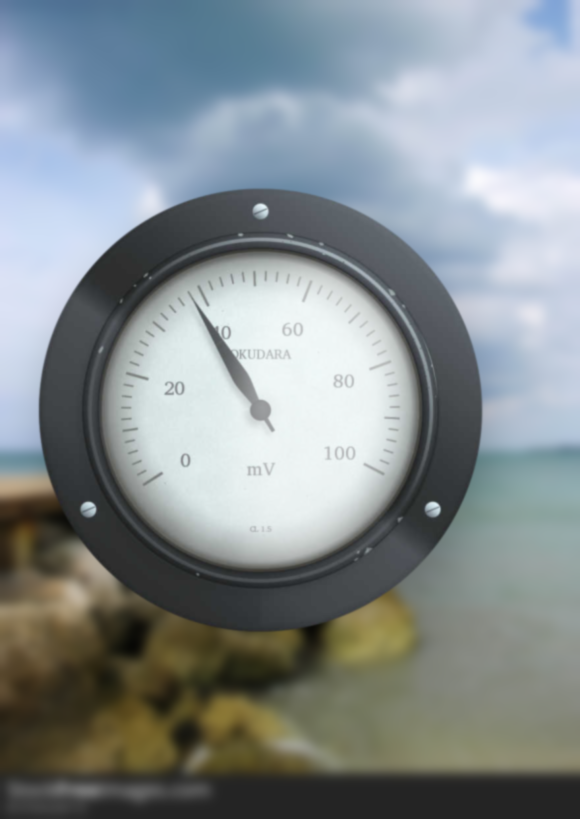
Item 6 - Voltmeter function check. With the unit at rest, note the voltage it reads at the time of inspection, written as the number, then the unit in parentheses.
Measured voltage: 38 (mV)
